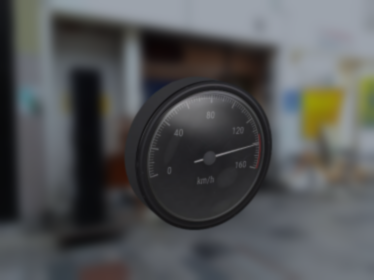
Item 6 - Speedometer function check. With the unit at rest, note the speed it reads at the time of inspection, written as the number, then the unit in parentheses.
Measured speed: 140 (km/h)
